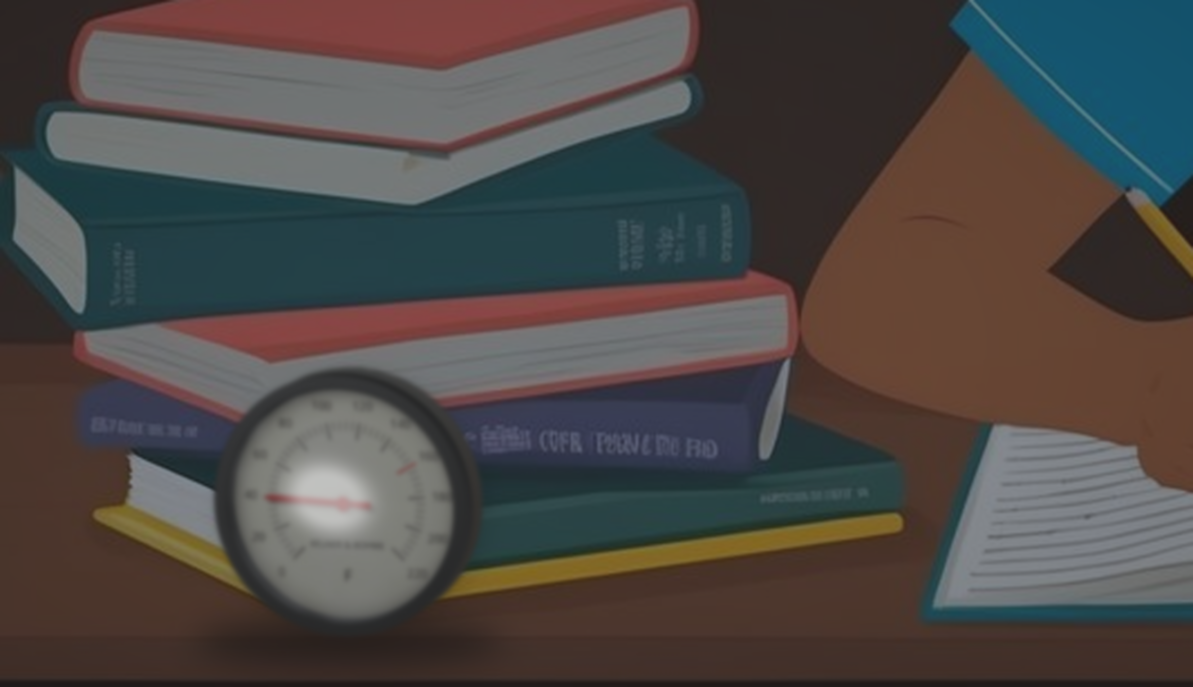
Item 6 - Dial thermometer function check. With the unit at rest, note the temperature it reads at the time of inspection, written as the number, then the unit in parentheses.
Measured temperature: 40 (°F)
